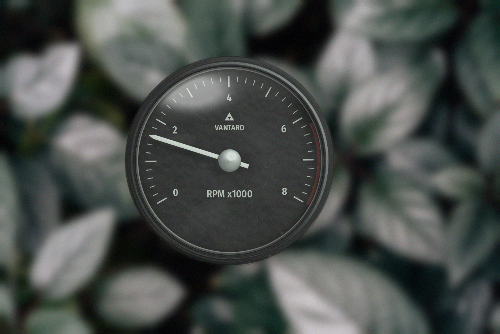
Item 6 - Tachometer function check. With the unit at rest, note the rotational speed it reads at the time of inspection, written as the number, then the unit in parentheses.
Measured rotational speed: 1600 (rpm)
